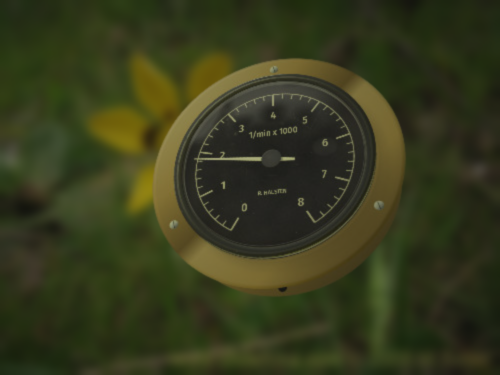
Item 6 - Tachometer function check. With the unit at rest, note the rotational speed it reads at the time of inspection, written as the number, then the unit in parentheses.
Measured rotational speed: 1800 (rpm)
